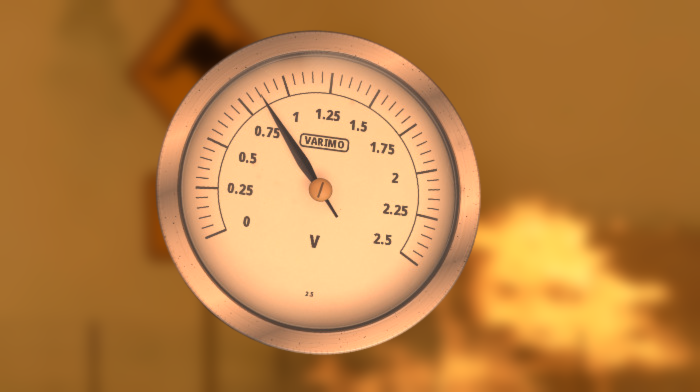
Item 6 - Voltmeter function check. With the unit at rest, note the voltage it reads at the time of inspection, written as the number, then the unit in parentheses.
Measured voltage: 0.85 (V)
